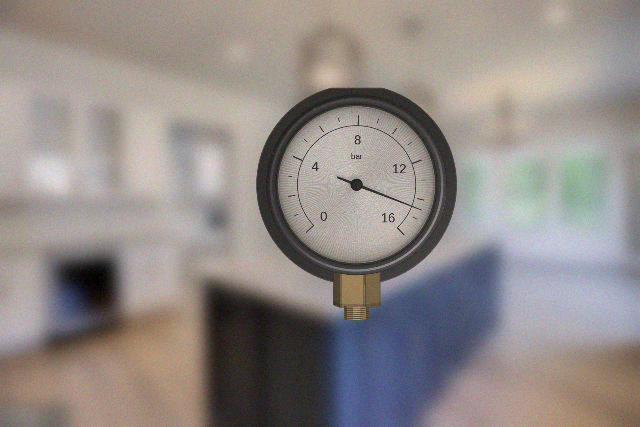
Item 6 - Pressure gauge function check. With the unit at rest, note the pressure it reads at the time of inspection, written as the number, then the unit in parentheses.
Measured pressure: 14.5 (bar)
